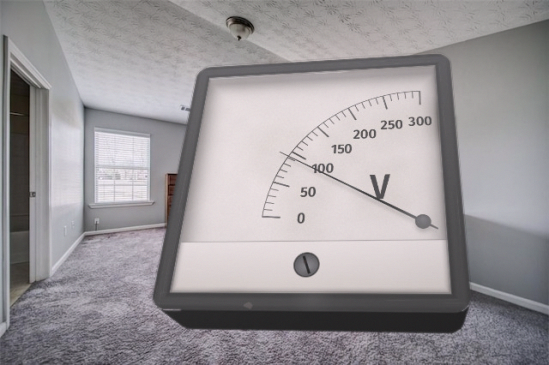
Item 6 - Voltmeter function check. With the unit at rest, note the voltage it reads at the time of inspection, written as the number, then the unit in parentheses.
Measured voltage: 90 (V)
